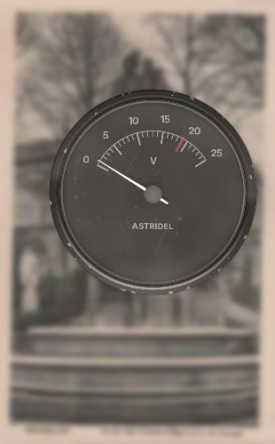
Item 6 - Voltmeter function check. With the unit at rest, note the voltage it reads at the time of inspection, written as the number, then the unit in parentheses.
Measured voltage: 1 (V)
